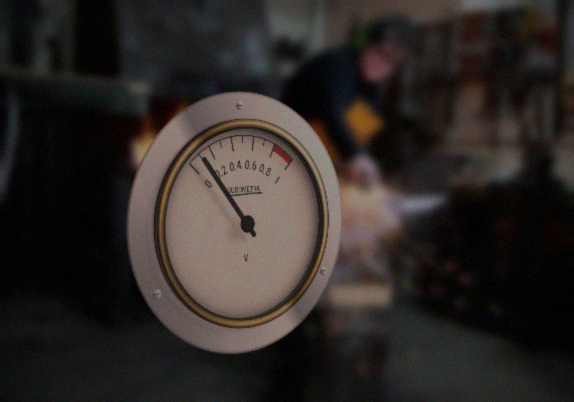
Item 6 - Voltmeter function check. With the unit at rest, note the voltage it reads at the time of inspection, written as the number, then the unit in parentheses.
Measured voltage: 0.1 (V)
